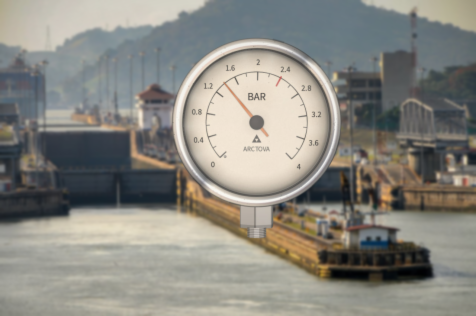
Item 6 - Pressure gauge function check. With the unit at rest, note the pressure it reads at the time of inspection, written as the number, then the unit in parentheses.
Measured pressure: 1.4 (bar)
